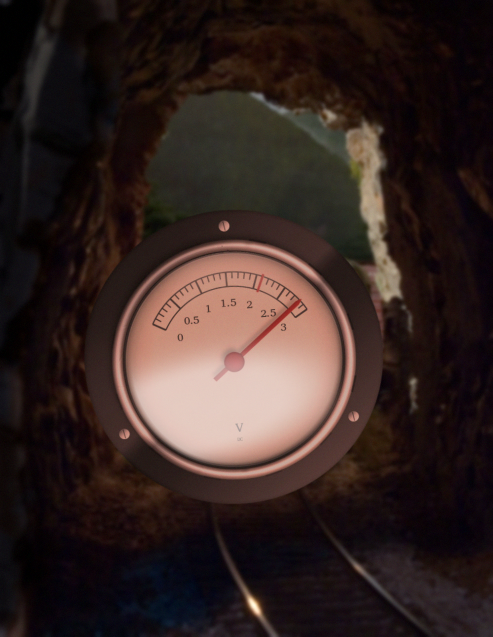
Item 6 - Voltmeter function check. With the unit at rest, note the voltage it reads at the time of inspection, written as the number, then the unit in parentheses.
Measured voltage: 2.8 (V)
